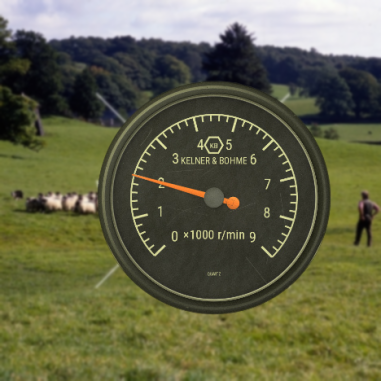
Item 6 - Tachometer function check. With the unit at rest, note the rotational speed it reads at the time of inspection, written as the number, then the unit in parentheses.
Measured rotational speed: 2000 (rpm)
